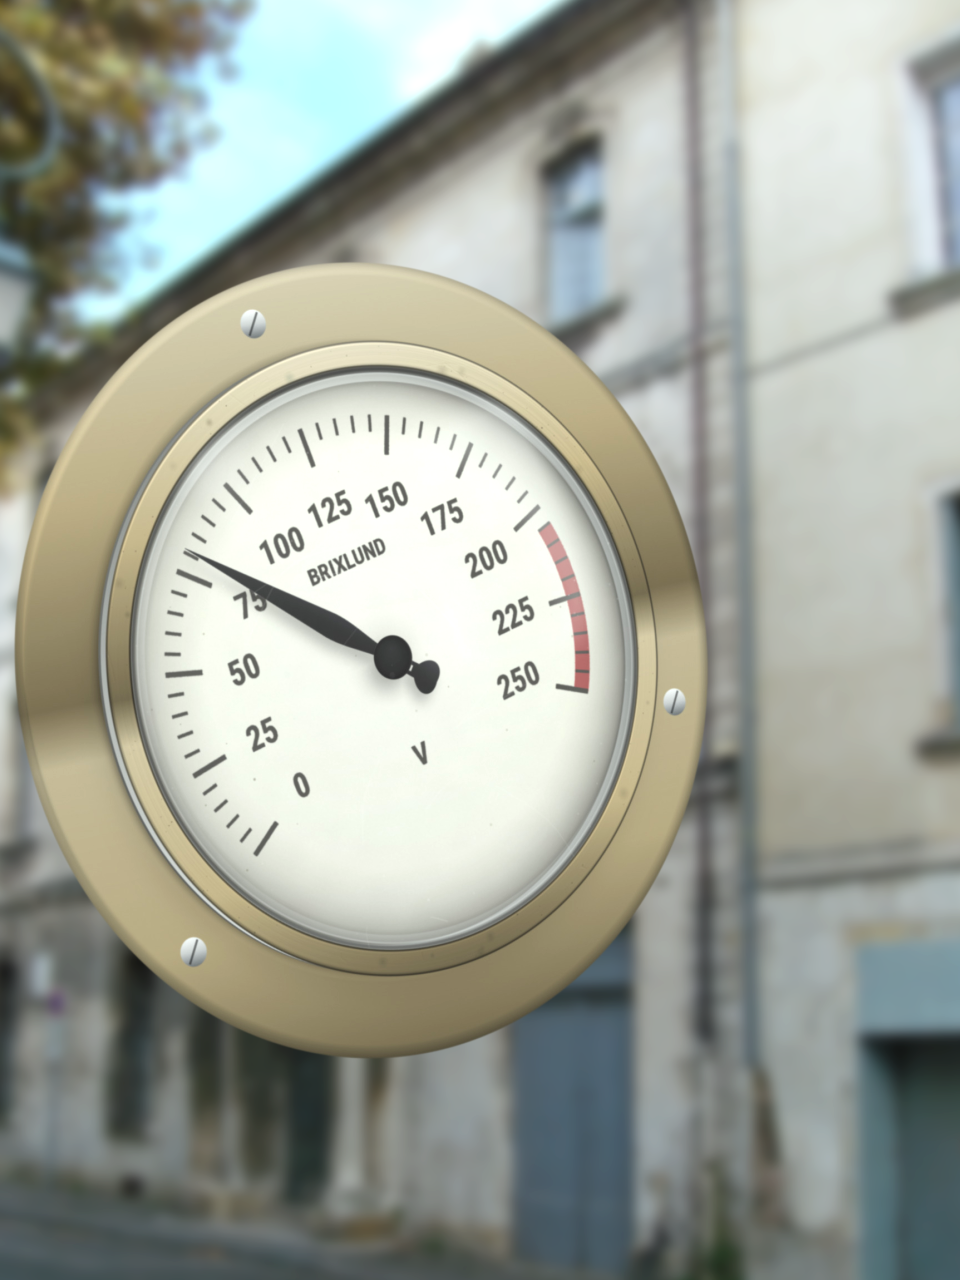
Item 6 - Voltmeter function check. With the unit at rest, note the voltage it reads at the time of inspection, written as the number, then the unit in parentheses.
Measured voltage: 80 (V)
